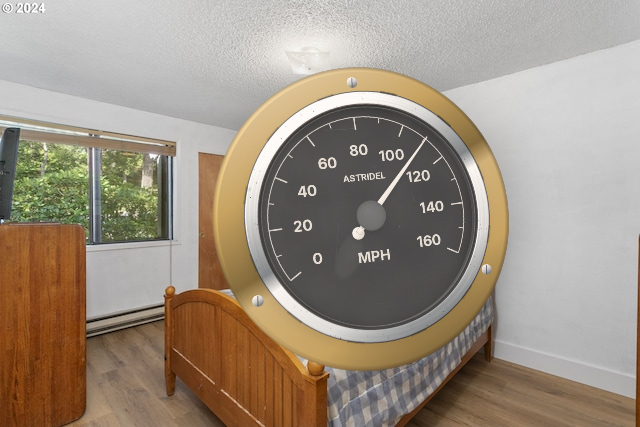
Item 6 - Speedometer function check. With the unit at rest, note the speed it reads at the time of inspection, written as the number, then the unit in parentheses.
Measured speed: 110 (mph)
